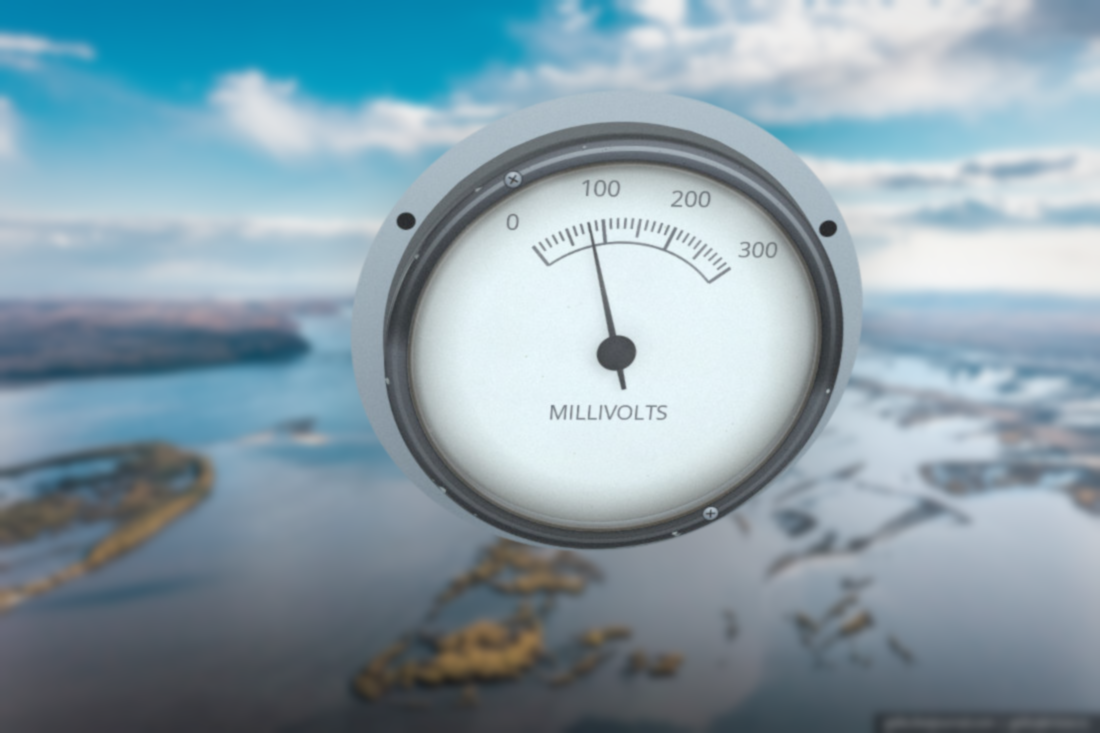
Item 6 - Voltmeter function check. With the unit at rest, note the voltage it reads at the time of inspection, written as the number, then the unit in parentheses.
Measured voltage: 80 (mV)
